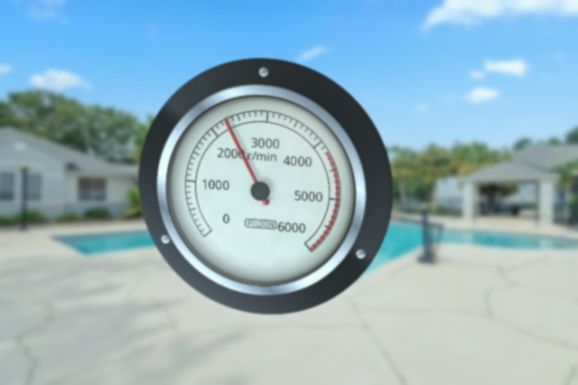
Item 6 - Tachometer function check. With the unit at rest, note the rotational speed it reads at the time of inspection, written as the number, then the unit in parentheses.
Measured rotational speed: 2300 (rpm)
